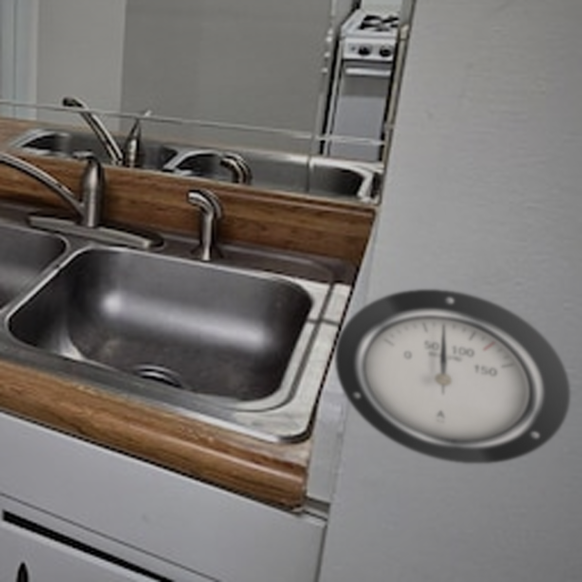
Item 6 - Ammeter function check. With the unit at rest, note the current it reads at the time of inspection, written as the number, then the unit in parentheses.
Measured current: 70 (A)
